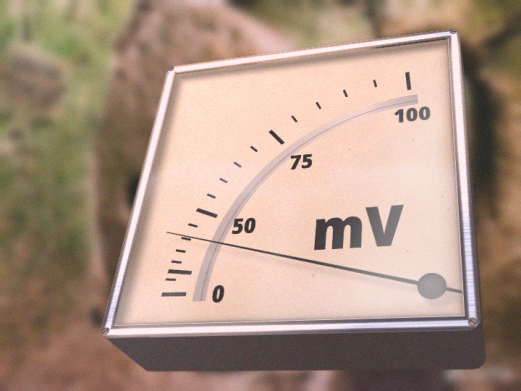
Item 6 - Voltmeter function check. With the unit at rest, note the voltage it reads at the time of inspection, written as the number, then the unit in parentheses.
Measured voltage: 40 (mV)
